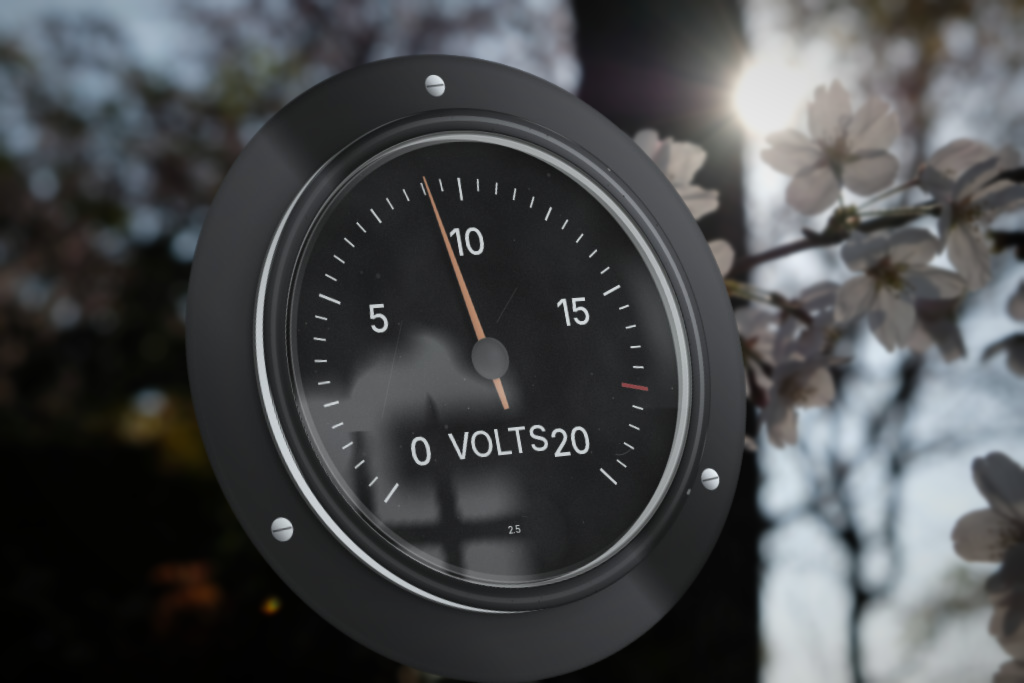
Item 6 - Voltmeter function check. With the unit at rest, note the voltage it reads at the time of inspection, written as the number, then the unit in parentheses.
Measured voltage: 9 (V)
